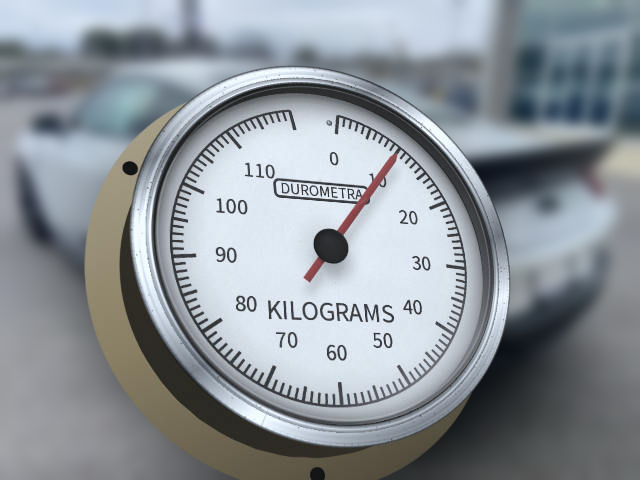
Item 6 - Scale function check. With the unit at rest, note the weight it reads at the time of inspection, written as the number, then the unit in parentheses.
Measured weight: 10 (kg)
